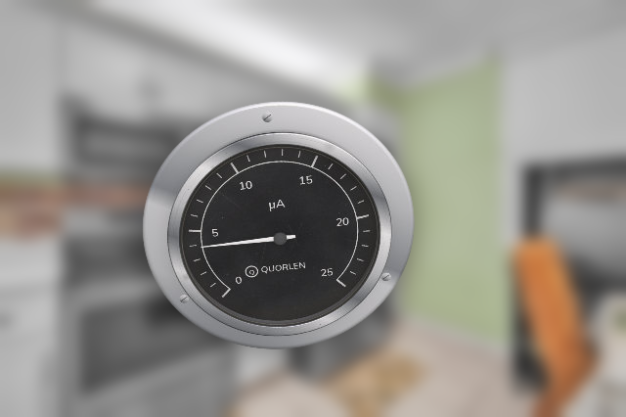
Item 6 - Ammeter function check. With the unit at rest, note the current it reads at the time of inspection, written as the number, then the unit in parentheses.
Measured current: 4 (µA)
